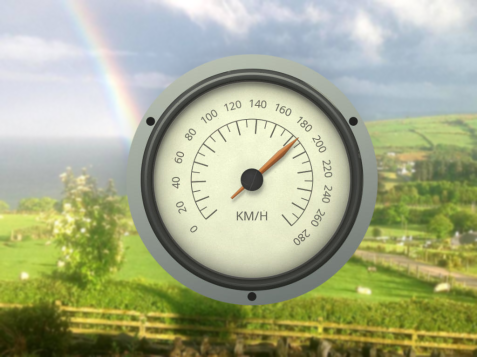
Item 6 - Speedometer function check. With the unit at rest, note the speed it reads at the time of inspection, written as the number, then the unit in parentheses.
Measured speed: 185 (km/h)
